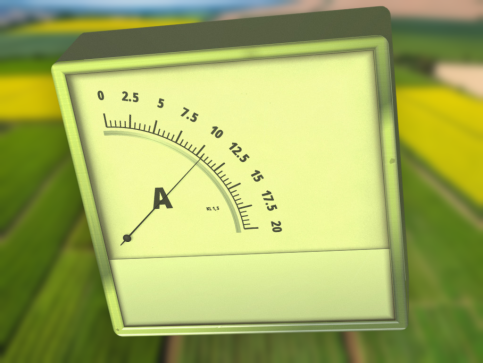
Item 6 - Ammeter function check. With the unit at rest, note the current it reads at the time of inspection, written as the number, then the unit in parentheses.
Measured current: 10.5 (A)
